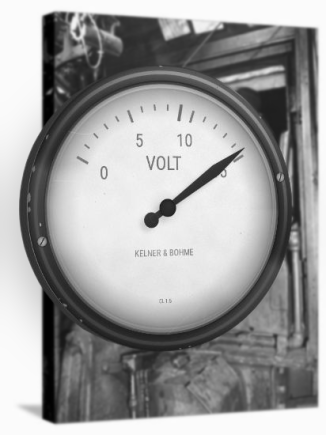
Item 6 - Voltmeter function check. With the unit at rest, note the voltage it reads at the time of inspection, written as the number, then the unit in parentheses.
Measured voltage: 14.5 (V)
